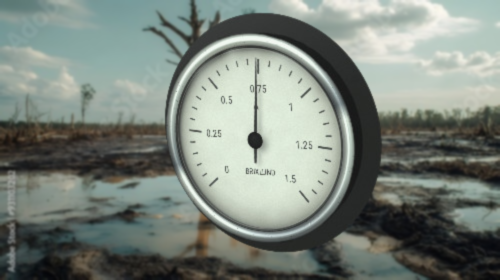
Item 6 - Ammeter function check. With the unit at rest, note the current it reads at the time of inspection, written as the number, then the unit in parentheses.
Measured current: 0.75 (A)
